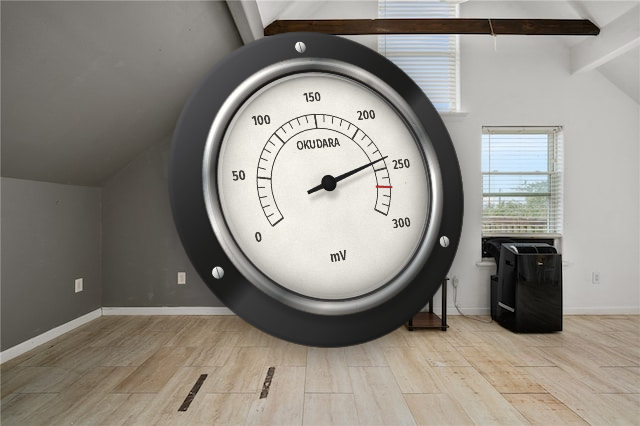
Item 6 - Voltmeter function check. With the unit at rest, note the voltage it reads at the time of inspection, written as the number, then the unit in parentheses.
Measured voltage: 240 (mV)
